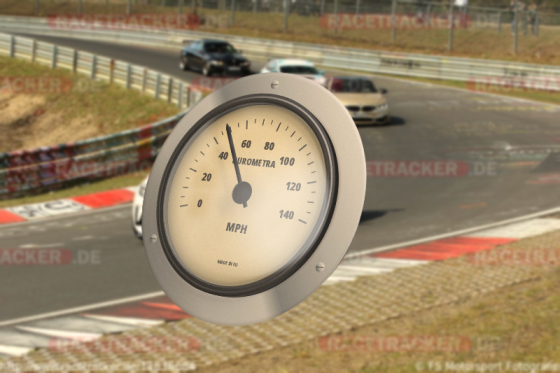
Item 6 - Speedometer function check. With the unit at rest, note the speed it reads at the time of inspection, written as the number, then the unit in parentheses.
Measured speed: 50 (mph)
